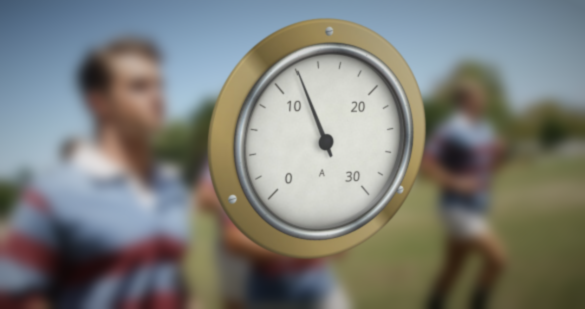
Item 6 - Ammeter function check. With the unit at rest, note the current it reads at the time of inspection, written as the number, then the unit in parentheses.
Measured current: 12 (A)
